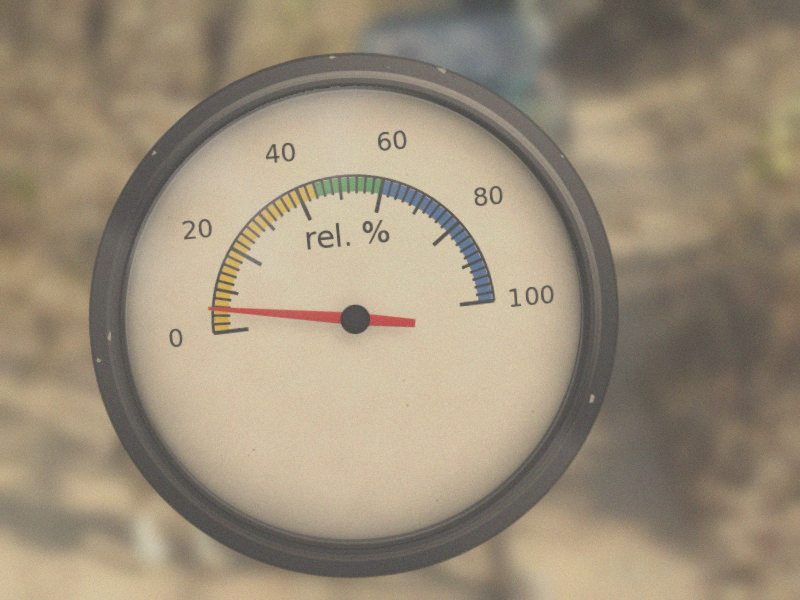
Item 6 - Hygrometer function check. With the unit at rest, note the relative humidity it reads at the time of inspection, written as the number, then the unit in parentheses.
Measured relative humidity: 6 (%)
